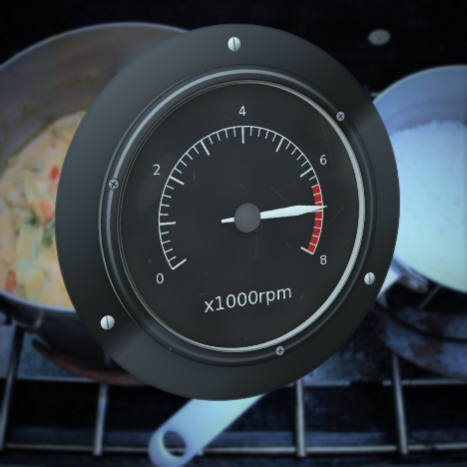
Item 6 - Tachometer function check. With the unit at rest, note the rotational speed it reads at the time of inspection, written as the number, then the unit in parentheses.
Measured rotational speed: 6900 (rpm)
